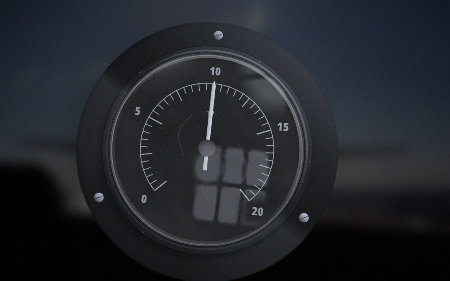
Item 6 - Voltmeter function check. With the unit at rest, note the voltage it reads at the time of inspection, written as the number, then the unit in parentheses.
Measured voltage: 10 (V)
